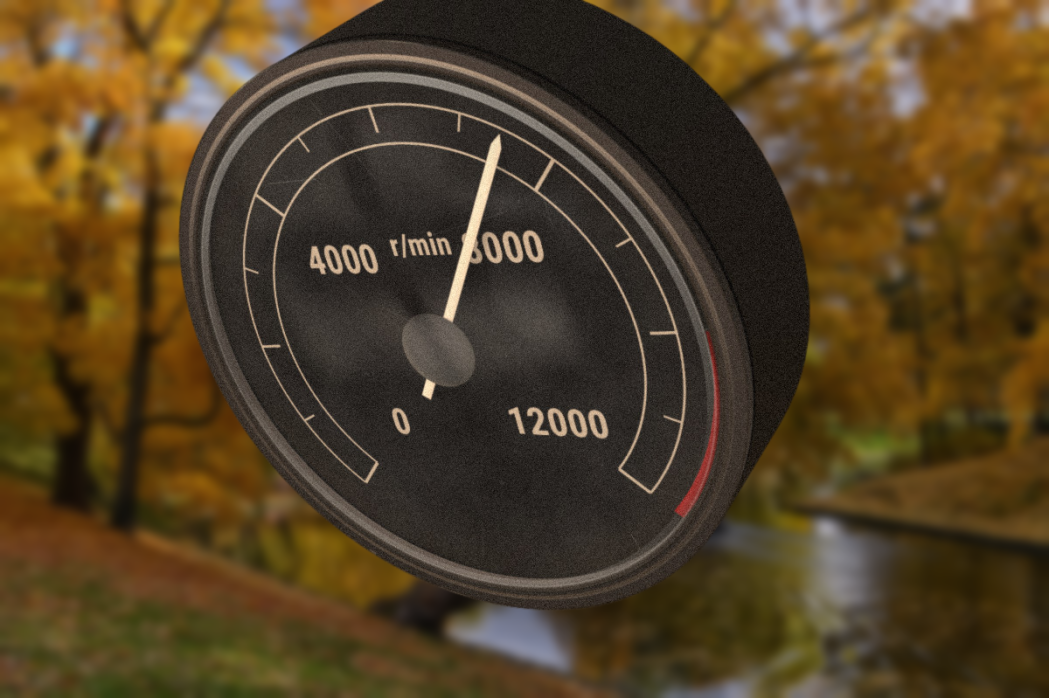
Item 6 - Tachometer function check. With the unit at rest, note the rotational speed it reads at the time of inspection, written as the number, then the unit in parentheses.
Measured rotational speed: 7500 (rpm)
